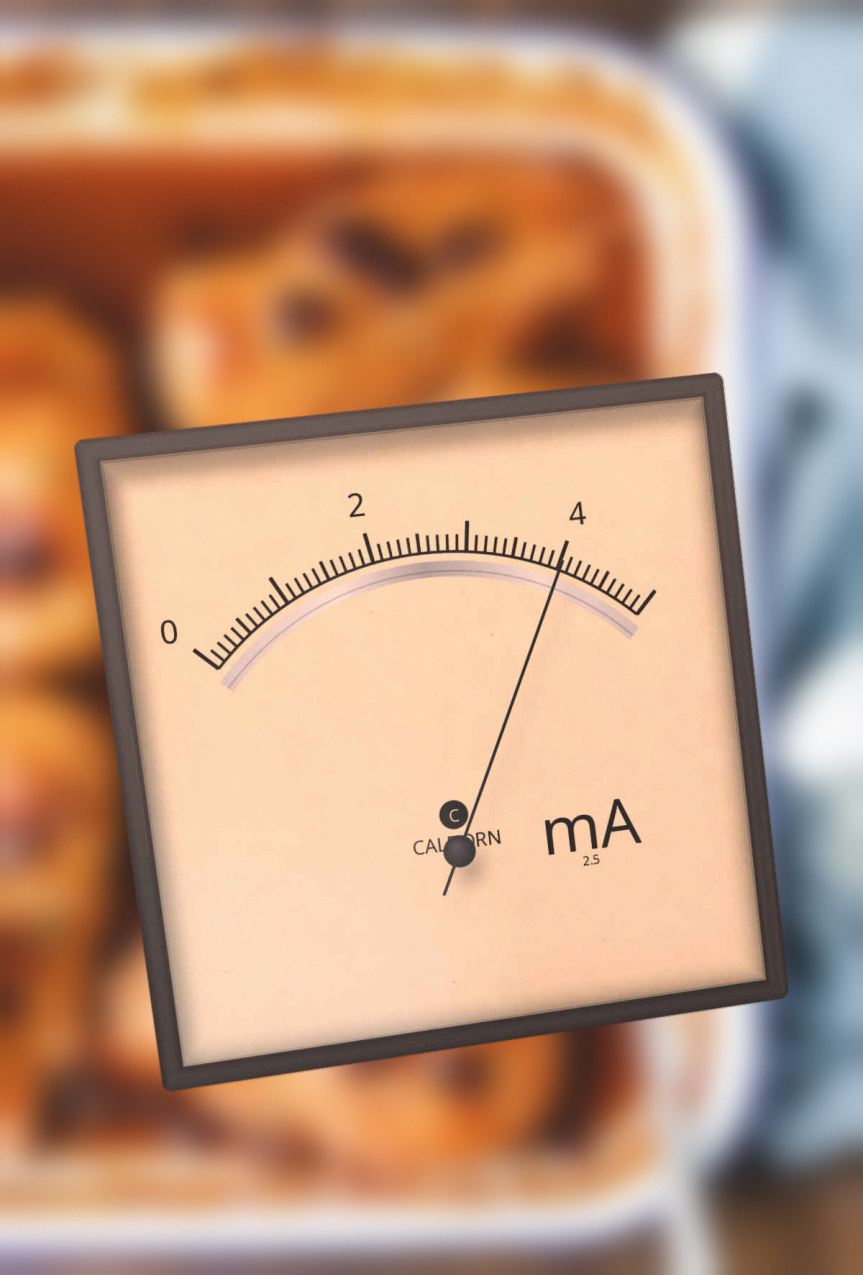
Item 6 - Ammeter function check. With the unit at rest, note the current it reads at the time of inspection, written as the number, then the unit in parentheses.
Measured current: 4 (mA)
